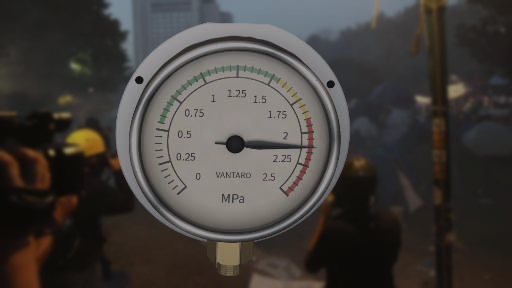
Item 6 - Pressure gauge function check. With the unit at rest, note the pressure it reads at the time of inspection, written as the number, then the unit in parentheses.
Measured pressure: 2.1 (MPa)
